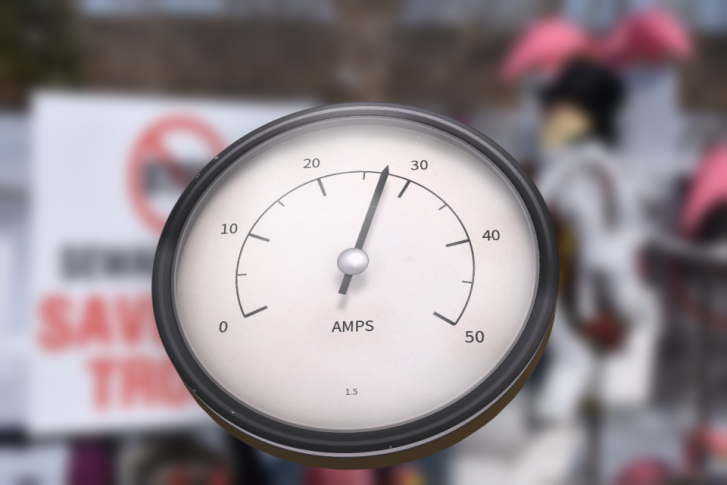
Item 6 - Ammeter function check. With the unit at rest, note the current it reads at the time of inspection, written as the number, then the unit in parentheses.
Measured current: 27.5 (A)
